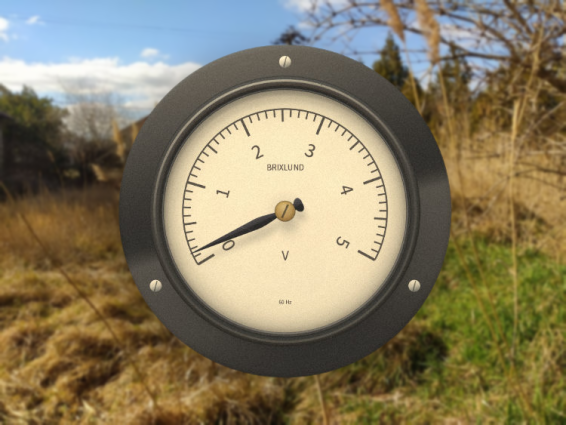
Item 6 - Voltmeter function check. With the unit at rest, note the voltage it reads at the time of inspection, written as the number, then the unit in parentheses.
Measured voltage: 0.15 (V)
